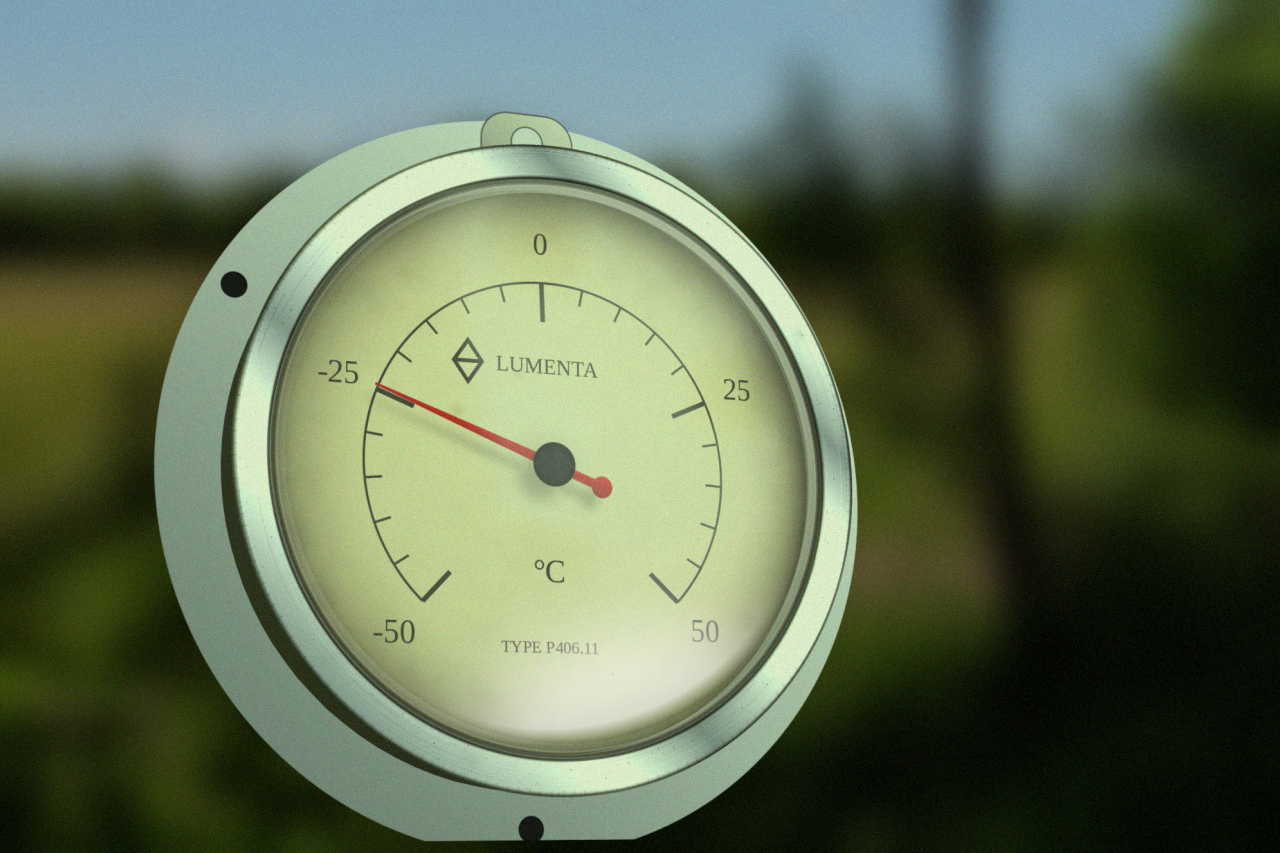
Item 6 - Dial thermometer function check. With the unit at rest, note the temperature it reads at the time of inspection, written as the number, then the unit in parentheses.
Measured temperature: -25 (°C)
